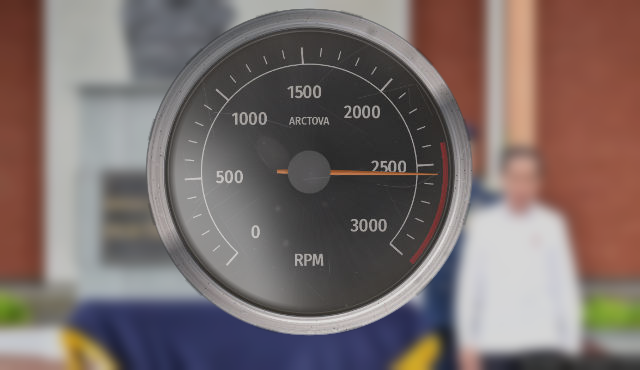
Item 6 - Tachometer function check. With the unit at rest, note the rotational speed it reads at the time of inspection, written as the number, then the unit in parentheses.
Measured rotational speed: 2550 (rpm)
